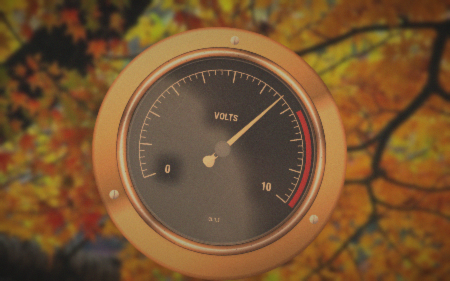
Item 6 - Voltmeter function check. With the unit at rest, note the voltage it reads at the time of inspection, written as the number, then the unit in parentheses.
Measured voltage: 6.6 (V)
